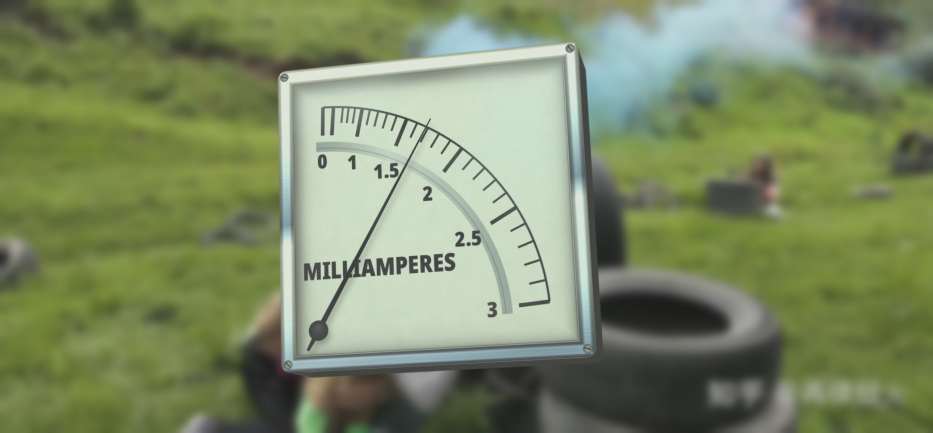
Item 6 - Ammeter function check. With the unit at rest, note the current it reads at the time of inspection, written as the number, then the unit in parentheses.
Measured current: 1.7 (mA)
